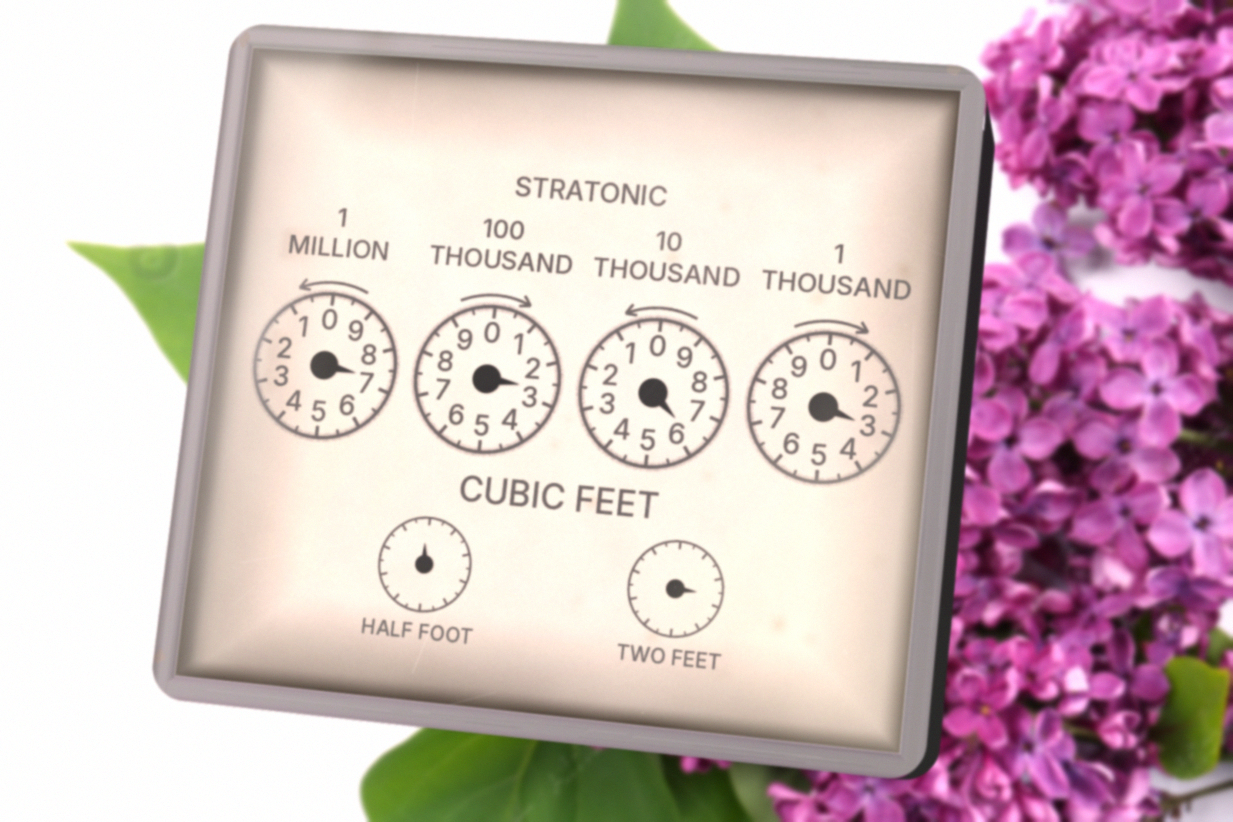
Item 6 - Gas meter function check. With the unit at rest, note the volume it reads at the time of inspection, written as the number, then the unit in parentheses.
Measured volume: 726300 (ft³)
